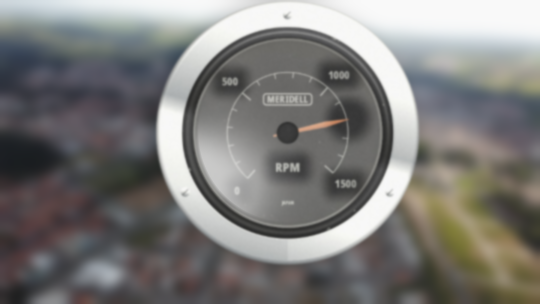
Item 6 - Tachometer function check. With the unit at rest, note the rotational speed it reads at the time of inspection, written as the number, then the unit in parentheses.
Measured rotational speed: 1200 (rpm)
